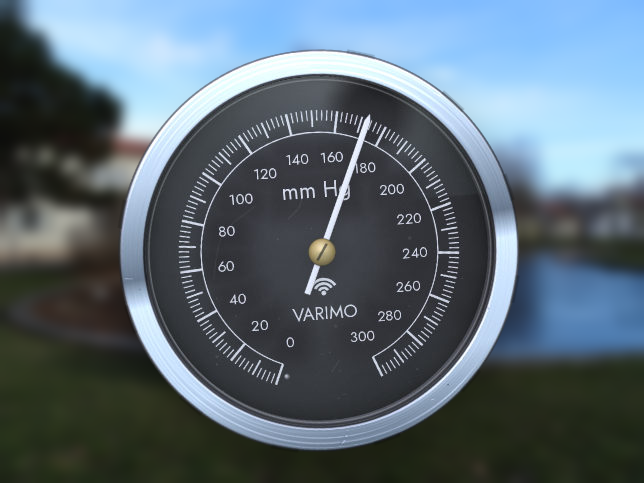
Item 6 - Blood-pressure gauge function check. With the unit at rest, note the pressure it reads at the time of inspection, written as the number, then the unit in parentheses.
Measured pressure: 172 (mmHg)
